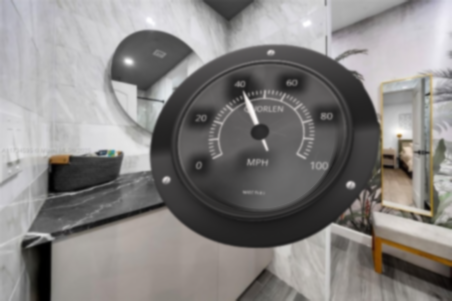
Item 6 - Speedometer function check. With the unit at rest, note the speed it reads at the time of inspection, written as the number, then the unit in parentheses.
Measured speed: 40 (mph)
